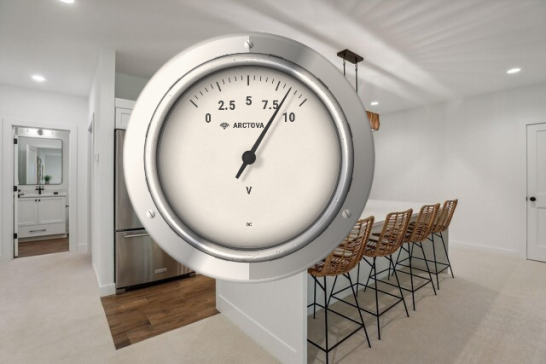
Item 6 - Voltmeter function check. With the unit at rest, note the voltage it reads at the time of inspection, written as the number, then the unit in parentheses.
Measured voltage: 8.5 (V)
